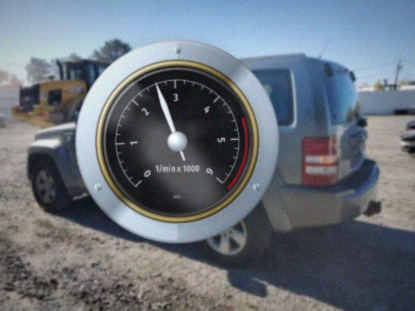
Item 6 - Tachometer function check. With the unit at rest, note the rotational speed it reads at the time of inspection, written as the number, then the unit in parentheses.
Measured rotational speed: 2600 (rpm)
